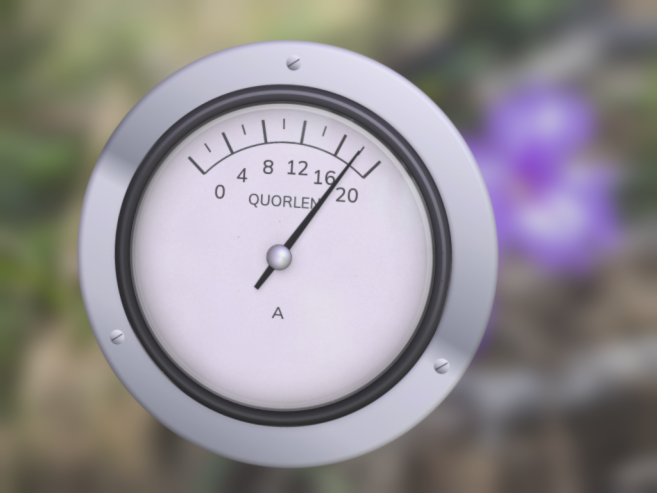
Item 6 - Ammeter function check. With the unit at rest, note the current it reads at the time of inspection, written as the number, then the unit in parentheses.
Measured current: 18 (A)
